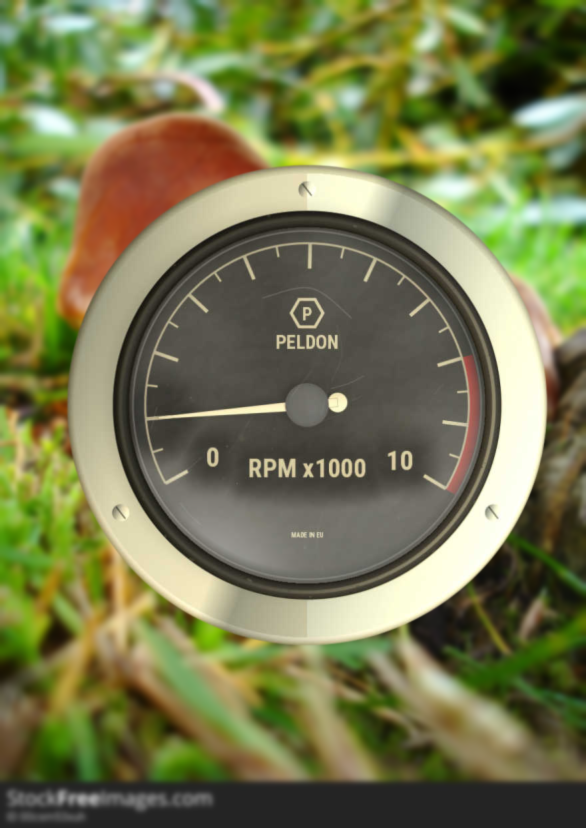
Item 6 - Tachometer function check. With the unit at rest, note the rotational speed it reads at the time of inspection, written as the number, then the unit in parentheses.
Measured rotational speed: 1000 (rpm)
